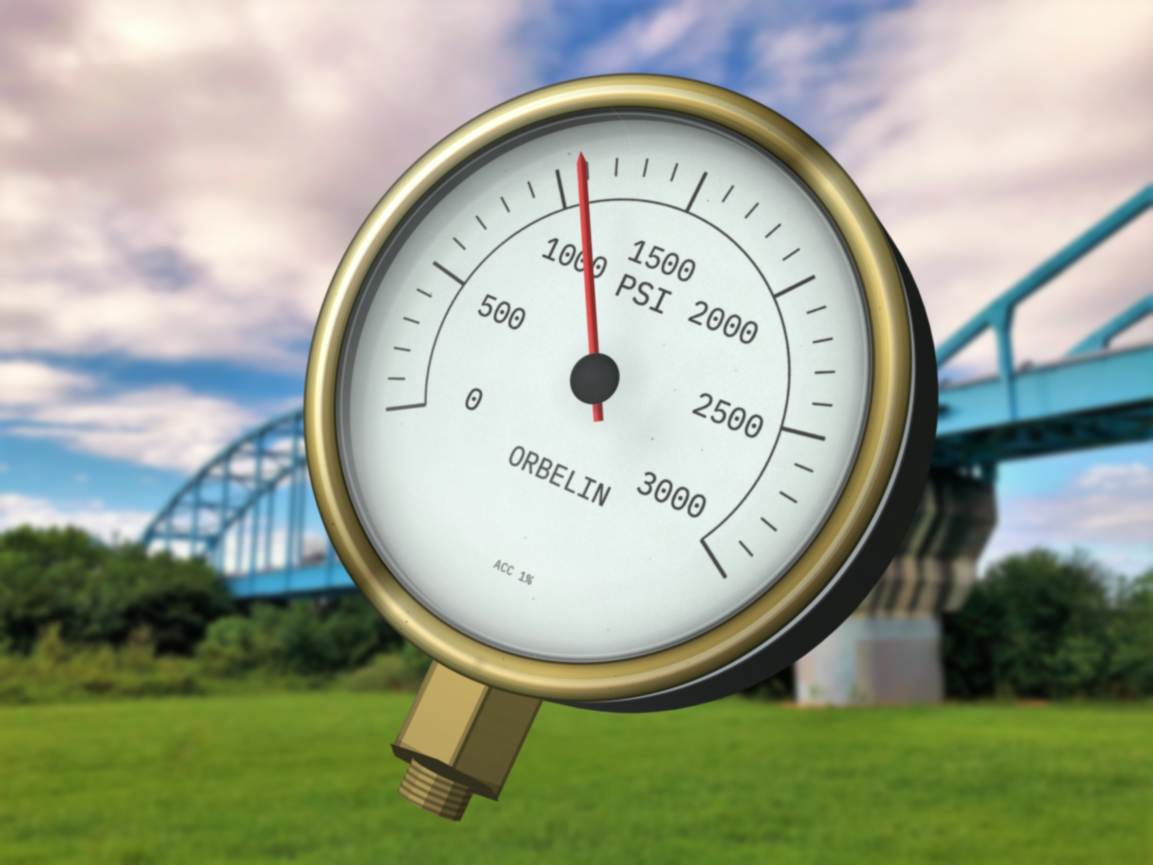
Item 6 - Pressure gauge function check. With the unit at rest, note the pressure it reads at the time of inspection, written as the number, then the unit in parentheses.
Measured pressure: 1100 (psi)
